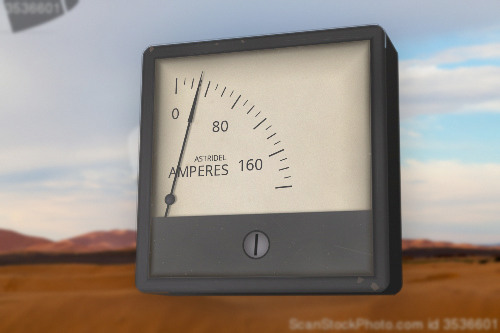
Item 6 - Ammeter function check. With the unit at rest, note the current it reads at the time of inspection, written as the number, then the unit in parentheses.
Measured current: 30 (A)
